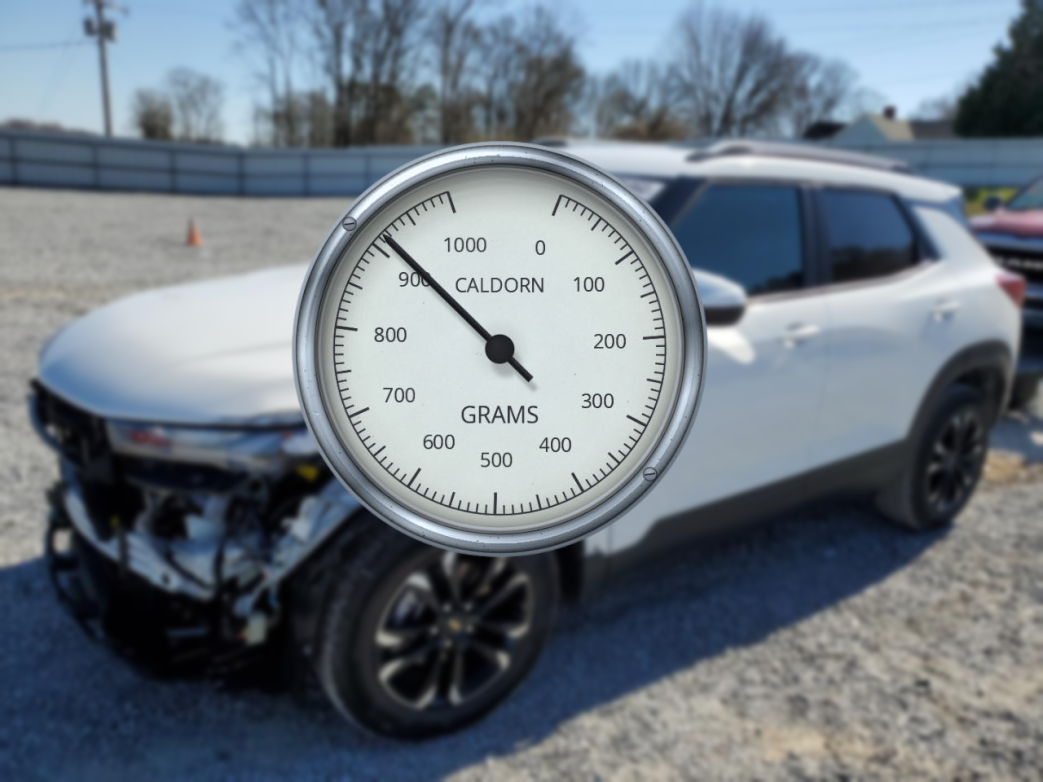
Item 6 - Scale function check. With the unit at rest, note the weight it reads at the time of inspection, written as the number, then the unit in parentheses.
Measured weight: 915 (g)
